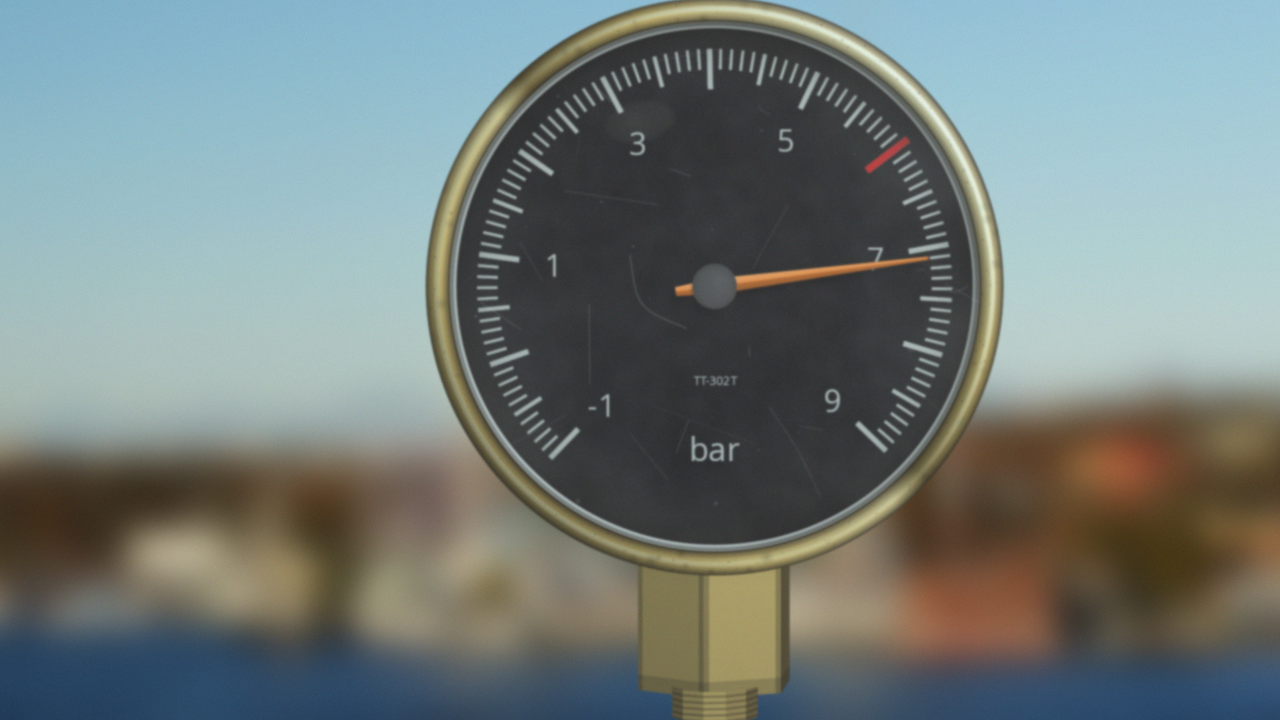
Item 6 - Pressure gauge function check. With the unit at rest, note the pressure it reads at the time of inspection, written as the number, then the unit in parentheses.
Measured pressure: 7.1 (bar)
